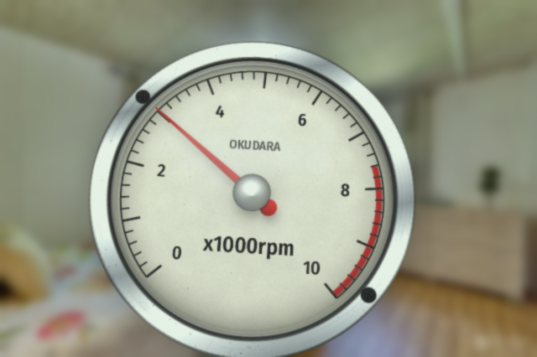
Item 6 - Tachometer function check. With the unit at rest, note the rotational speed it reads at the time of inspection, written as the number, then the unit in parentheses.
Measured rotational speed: 3000 (rpm)
